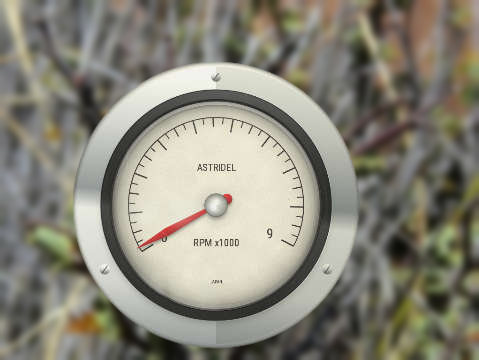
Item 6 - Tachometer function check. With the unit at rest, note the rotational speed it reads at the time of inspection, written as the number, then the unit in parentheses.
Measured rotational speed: 125 (rpm)
